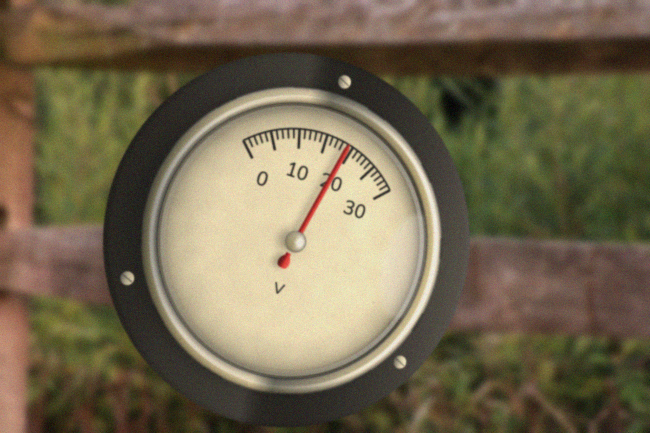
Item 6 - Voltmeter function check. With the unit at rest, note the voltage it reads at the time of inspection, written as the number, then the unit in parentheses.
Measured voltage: 19 (V)
